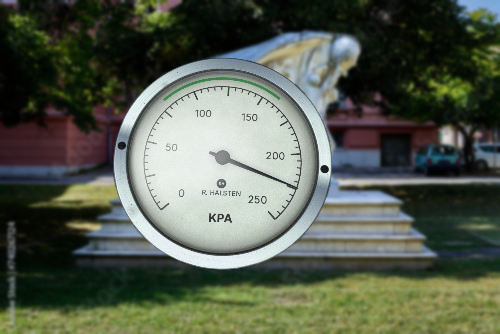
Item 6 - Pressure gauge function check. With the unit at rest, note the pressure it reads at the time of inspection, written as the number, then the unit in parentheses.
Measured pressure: 225 (kPa)
